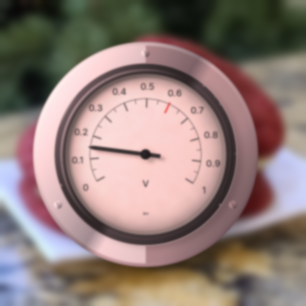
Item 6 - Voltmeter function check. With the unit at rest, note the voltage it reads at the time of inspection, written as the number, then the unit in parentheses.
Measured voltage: 0.15 (V)
